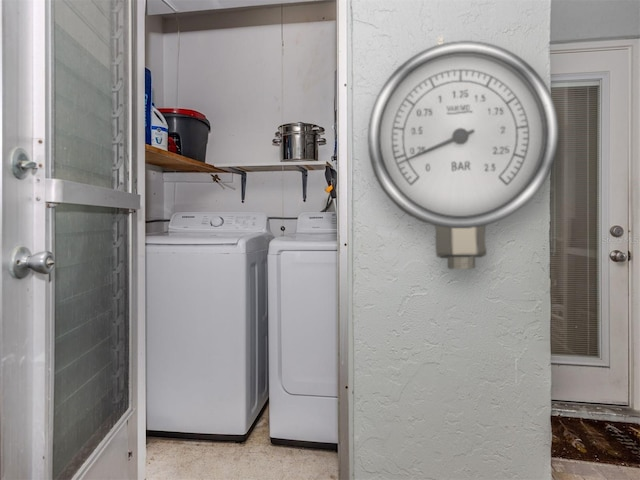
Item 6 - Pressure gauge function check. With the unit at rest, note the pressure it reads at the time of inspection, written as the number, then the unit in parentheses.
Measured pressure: 0.2 (bar)
